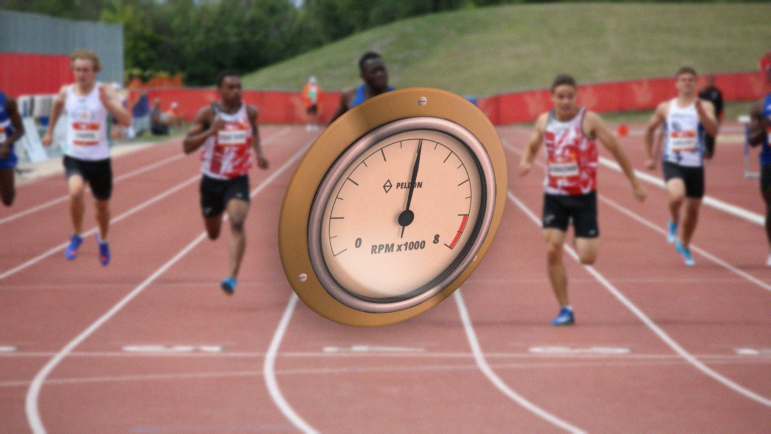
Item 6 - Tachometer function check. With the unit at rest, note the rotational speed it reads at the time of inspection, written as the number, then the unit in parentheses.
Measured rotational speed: 4000 (rpm)
